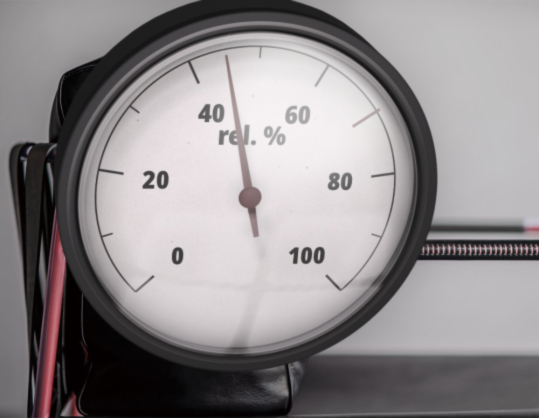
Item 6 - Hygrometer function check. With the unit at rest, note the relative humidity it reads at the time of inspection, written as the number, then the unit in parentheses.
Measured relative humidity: 45 (%)
